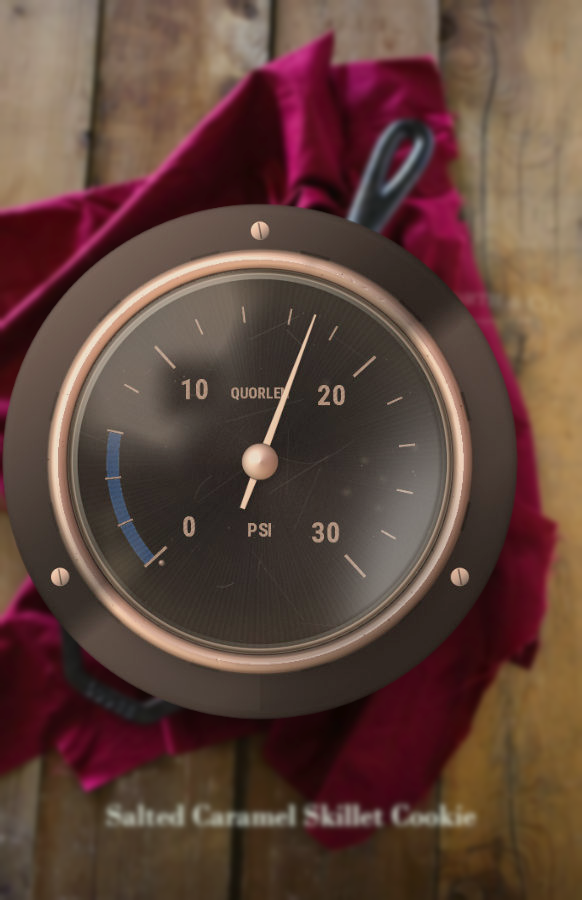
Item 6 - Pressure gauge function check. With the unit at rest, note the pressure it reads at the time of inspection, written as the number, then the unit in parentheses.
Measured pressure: 17 (psi)
